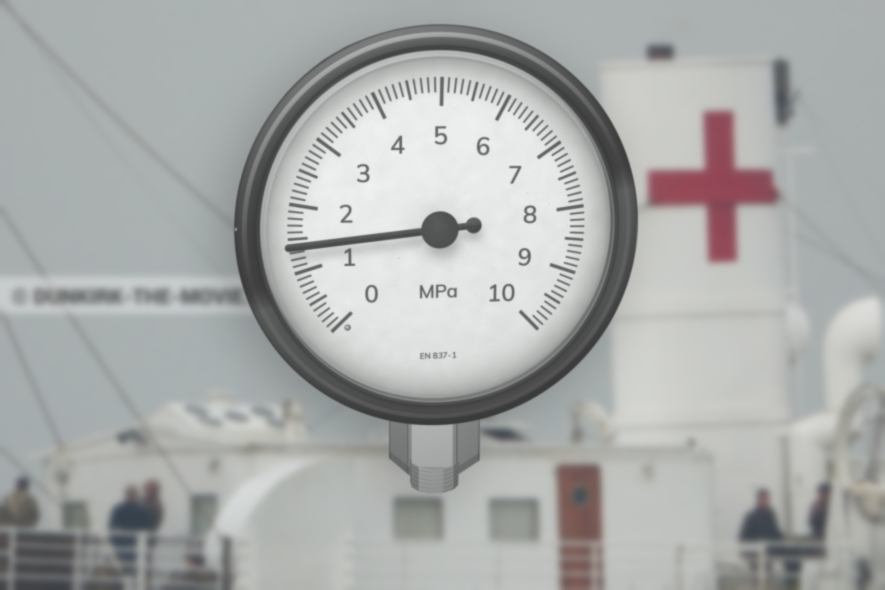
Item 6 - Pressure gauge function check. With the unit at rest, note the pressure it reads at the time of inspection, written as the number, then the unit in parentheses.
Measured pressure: 1.4 (MPa)
